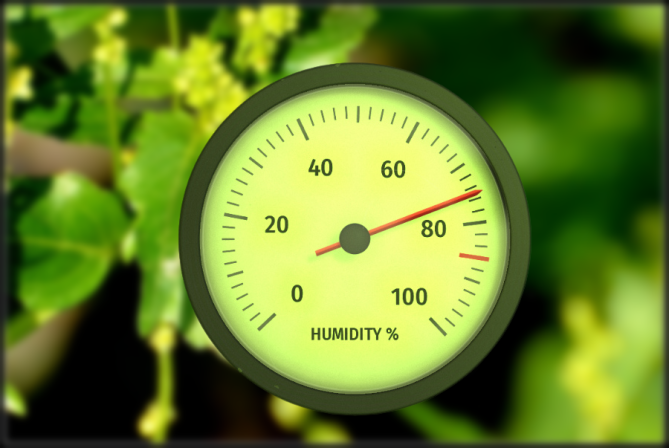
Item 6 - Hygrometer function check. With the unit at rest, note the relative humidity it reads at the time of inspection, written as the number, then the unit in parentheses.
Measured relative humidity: 75 (%)
